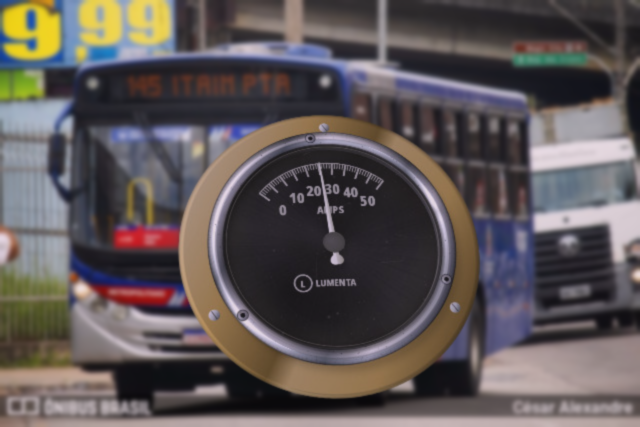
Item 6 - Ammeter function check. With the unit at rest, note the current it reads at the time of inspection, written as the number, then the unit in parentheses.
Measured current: 25 (A)
